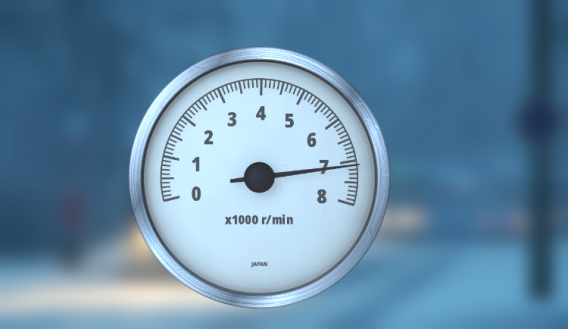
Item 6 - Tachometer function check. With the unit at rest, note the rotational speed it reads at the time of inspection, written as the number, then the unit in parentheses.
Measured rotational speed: 7100 (rpm)
